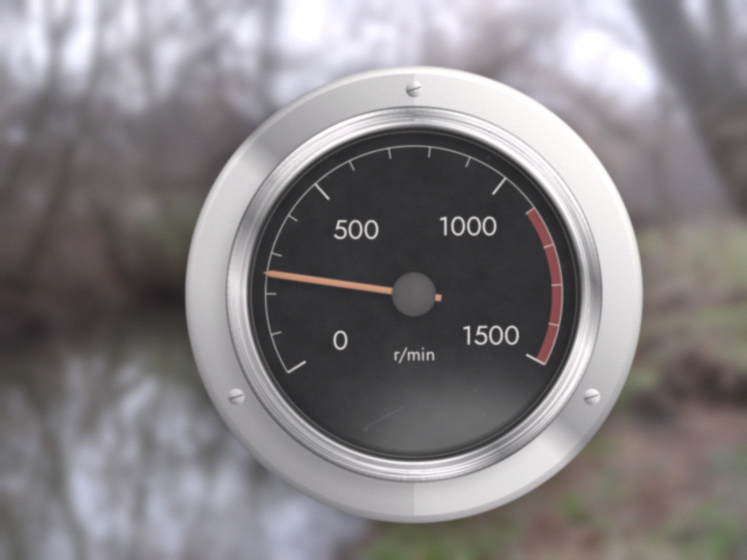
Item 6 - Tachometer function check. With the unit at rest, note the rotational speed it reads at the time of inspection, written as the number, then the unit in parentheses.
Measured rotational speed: 250 (rpm)
